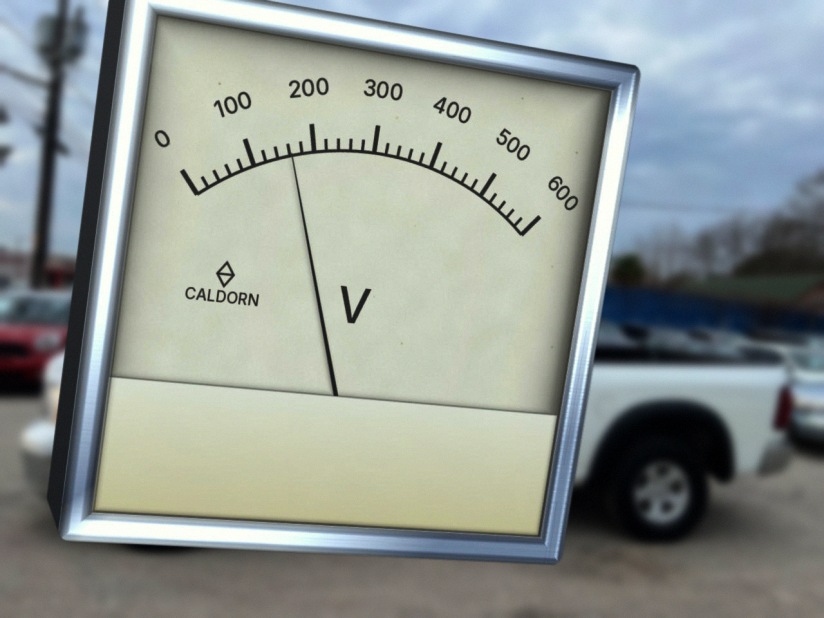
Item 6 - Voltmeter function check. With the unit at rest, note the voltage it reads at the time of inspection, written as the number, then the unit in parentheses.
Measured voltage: 160 (V)
